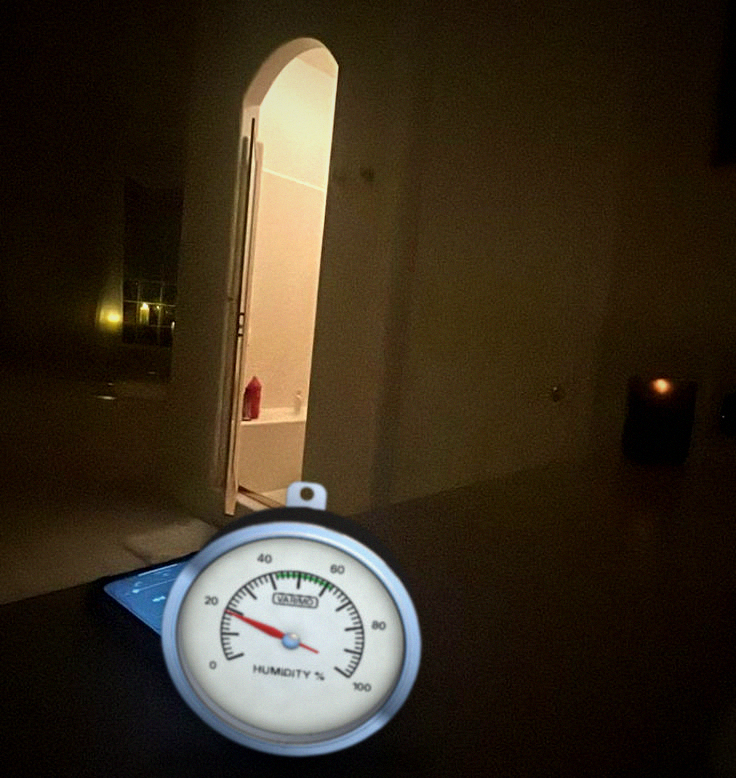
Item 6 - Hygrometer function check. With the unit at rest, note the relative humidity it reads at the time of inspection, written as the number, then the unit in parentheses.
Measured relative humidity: 20 (%)
